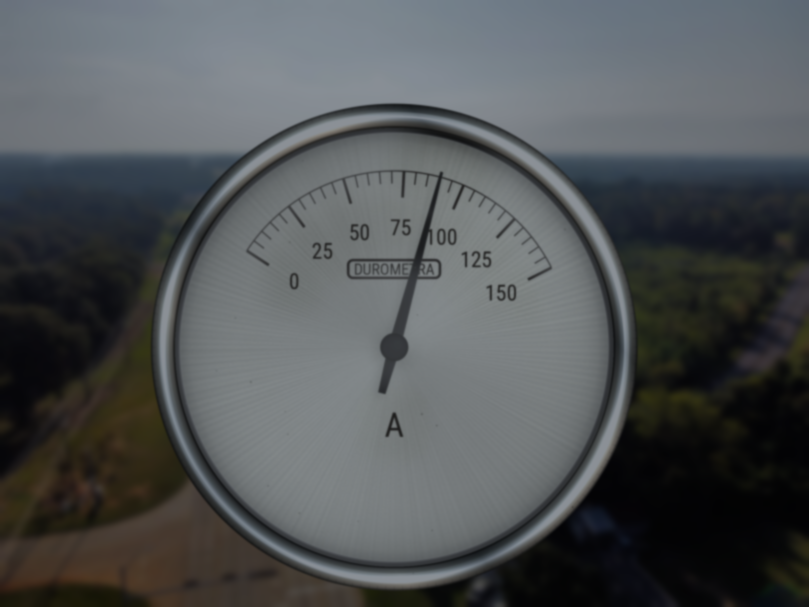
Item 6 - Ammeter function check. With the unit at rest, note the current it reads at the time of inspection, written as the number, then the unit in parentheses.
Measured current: 90 (A)
